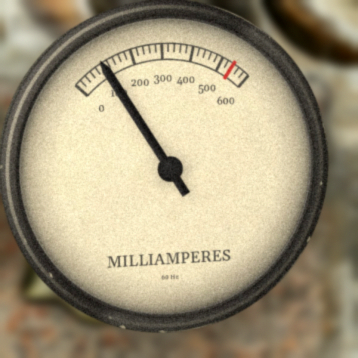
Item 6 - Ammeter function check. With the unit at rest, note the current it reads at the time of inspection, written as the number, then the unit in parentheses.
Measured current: 100 (mA)
